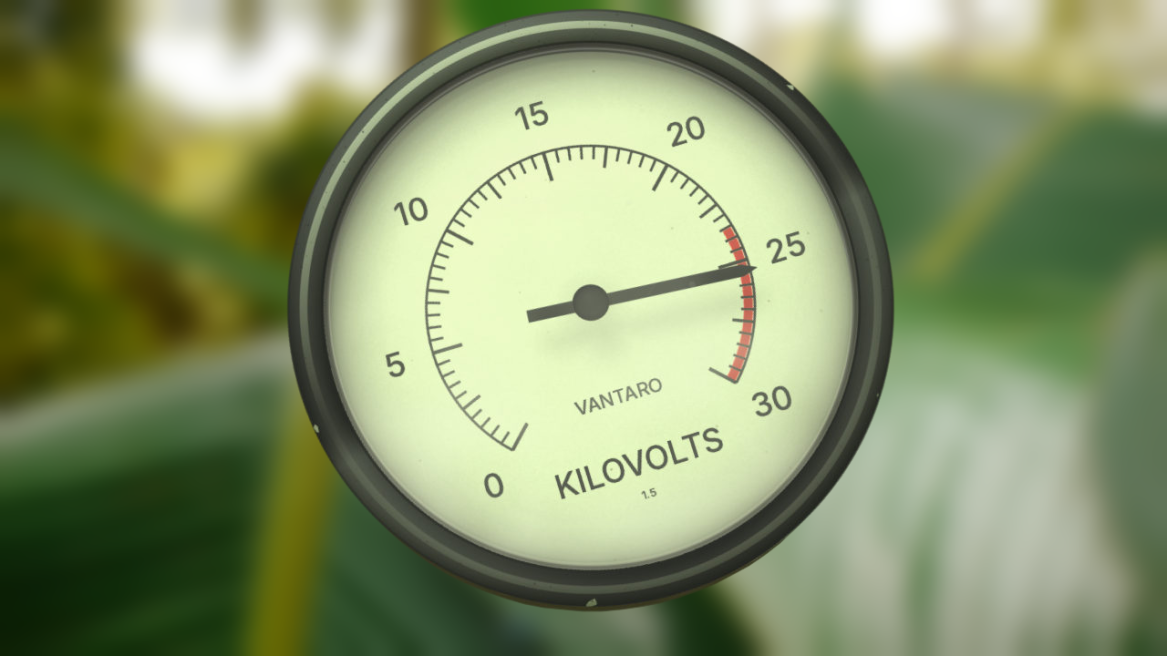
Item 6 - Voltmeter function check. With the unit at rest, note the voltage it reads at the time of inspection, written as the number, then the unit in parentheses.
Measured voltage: 25.5 (kV)
